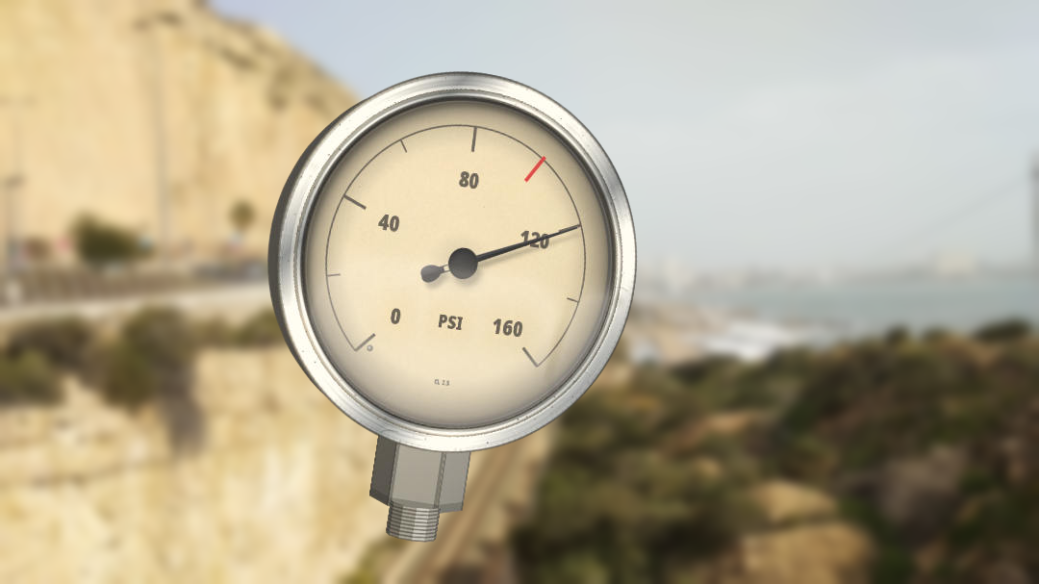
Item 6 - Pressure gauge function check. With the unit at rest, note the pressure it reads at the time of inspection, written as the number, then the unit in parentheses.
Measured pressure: 120 (psi)
